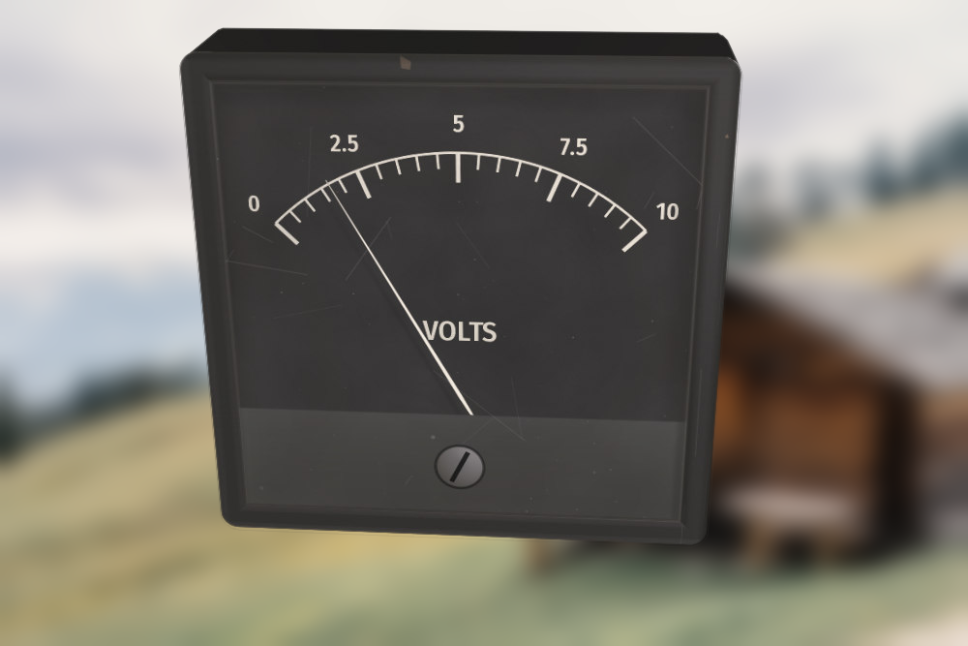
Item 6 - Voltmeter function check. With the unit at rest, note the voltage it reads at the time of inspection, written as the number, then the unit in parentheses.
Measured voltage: 1.75 (V)
